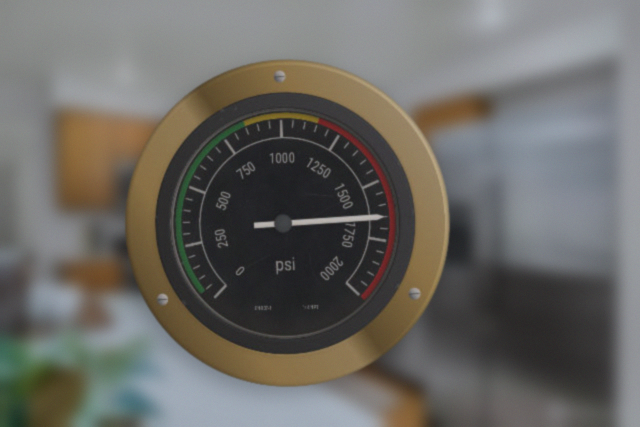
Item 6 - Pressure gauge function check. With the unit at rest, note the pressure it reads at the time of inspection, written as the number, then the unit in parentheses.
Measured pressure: 1650 (psi)
